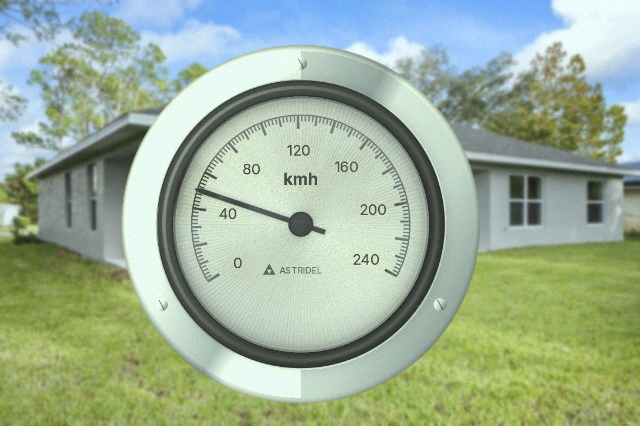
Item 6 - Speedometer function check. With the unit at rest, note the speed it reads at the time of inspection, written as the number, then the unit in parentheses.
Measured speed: 50 (km/h)
